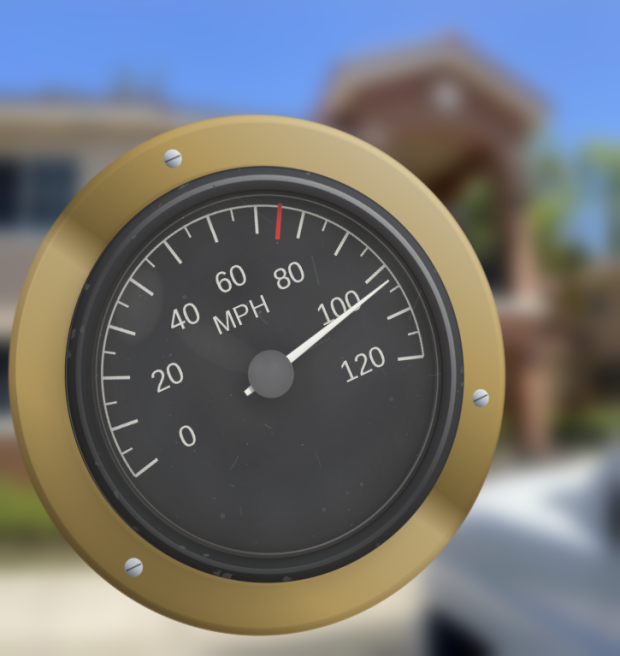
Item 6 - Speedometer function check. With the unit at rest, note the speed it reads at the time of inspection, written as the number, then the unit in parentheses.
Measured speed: 102.5 (mph)
